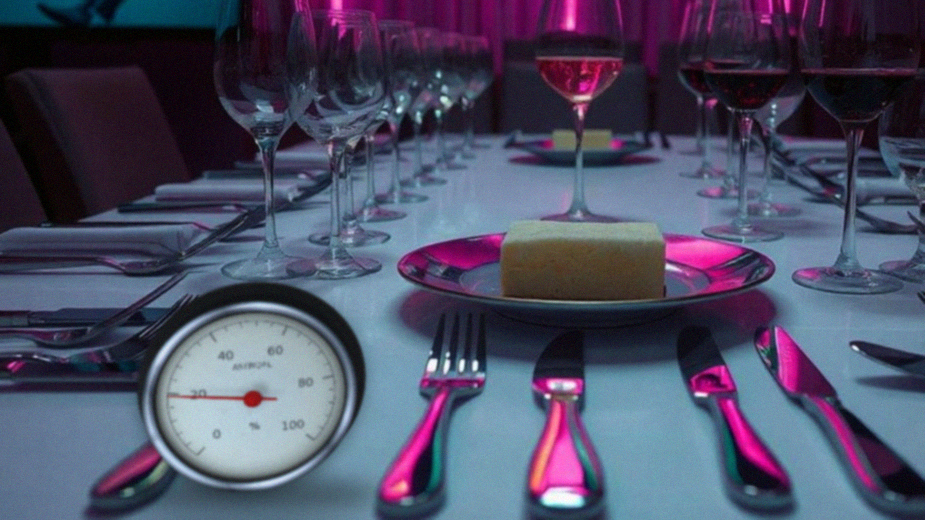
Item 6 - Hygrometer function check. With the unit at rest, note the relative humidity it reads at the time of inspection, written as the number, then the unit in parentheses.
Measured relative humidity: 20 (%)
